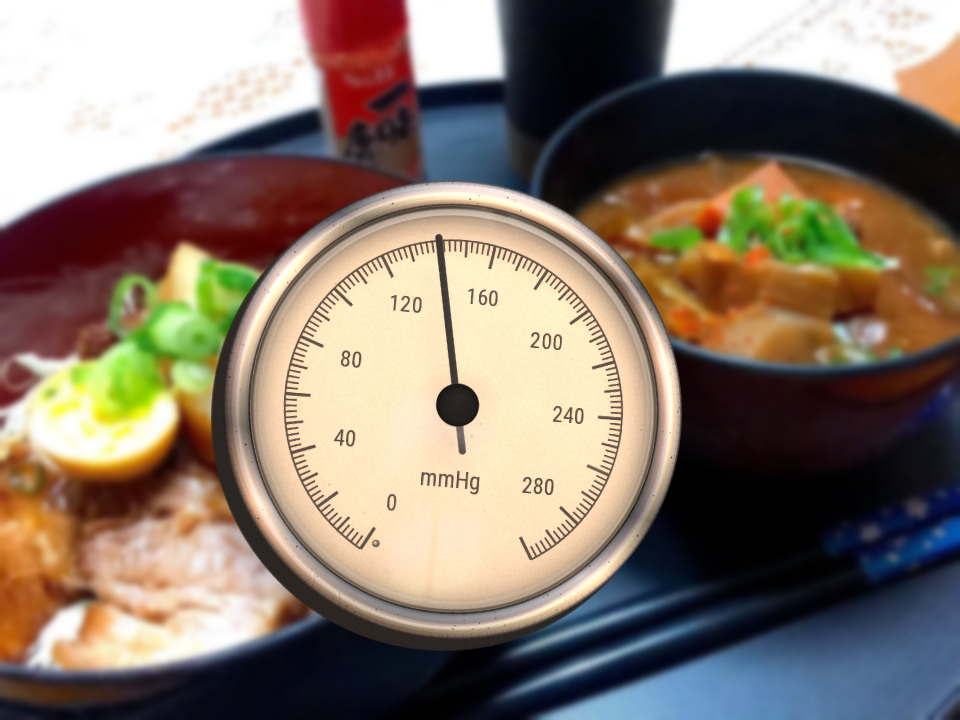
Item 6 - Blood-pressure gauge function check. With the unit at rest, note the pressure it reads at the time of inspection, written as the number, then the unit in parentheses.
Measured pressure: 140 (mmHg)
